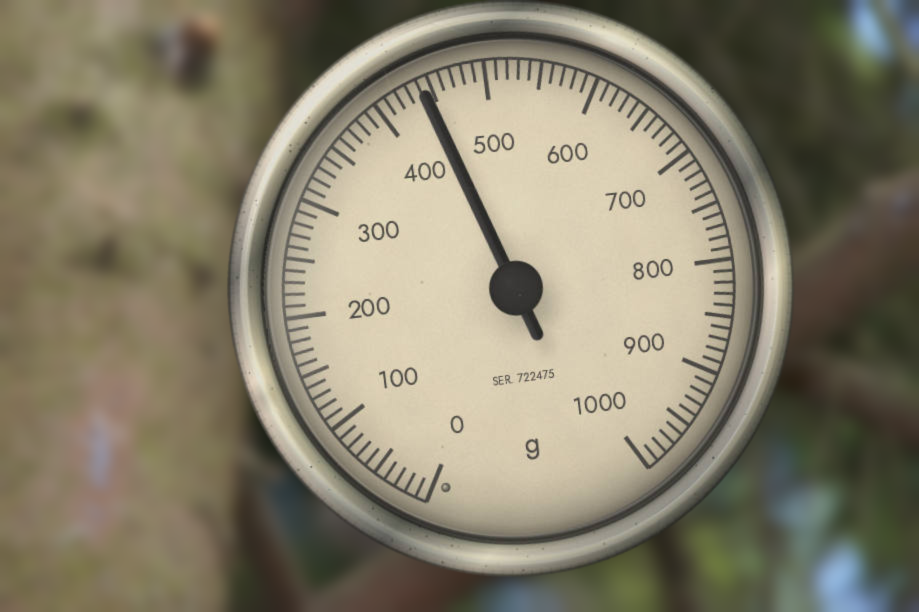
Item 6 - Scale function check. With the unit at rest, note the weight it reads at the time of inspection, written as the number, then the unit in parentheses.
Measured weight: 440 (g)
